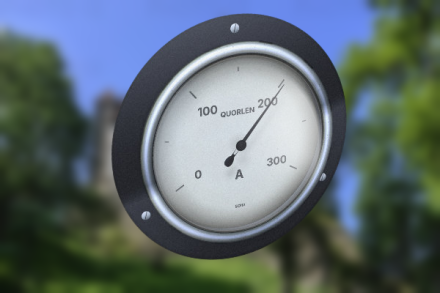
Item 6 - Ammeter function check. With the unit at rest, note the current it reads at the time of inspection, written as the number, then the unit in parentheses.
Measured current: 200 (A)
